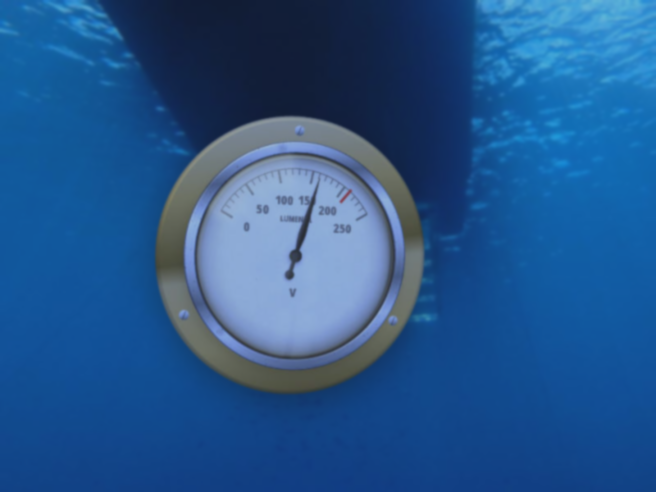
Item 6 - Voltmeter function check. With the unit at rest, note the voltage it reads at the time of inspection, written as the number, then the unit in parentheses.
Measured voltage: 160 (V)
